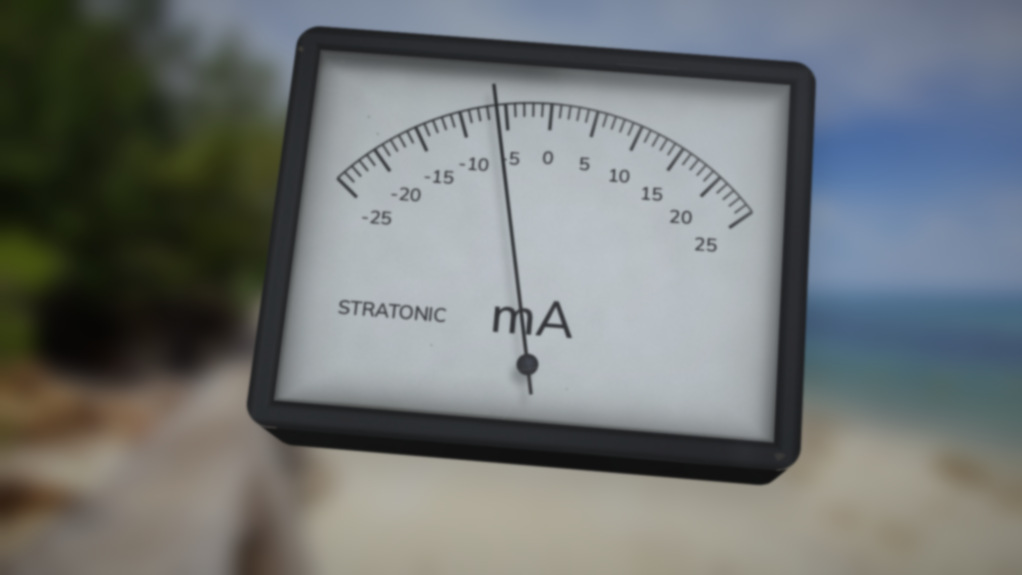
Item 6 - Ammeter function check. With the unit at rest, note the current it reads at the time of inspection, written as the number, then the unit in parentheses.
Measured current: -6 (mA)
